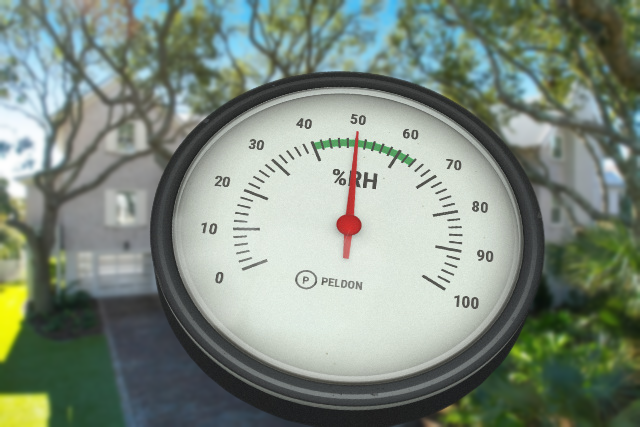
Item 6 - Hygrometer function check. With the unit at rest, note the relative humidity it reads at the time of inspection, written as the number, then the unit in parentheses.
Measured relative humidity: 50 (%)
